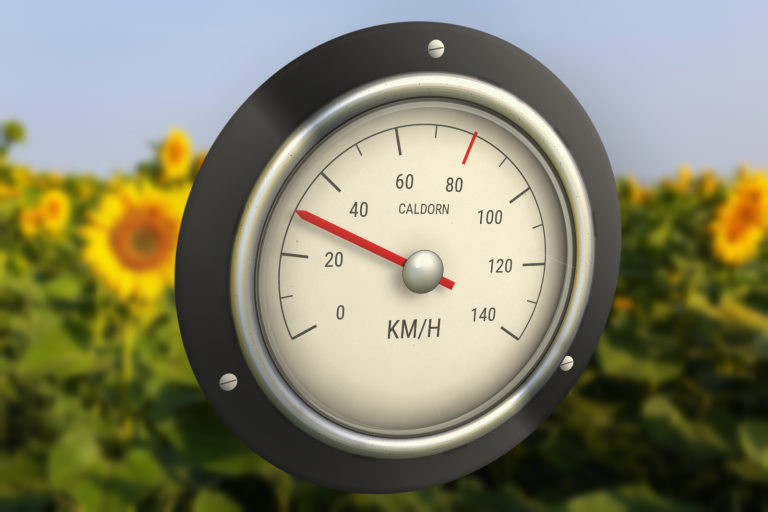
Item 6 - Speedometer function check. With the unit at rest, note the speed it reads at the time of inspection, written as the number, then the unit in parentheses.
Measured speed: 30 (km/h)
